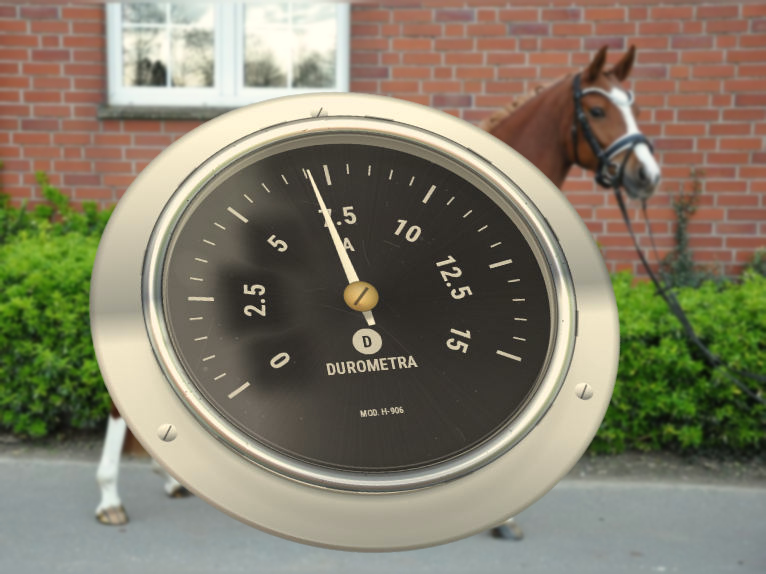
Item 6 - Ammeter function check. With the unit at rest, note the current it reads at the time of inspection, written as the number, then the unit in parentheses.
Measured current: 7 (A)
